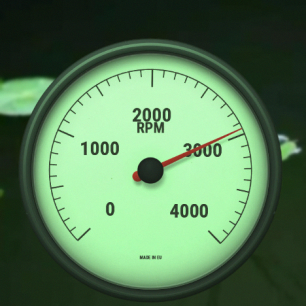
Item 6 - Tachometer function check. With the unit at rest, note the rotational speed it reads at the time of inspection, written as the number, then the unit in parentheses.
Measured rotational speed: 2950 (rpm)
